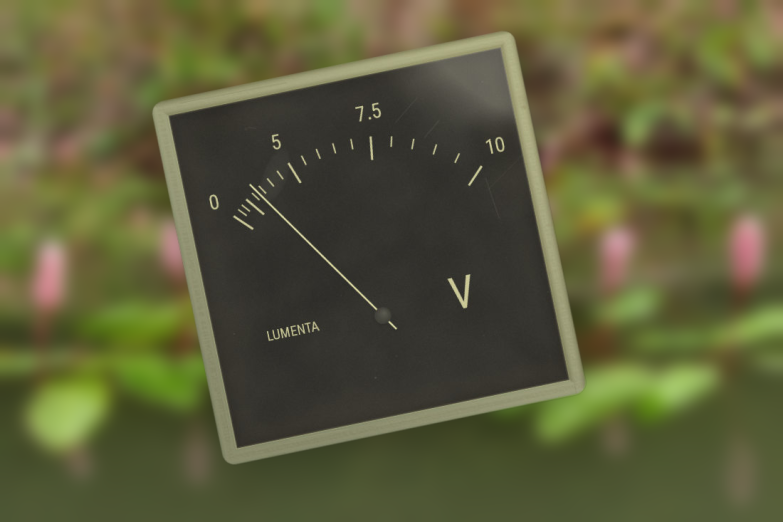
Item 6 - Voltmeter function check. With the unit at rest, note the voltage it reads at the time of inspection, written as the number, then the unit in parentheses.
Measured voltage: 3.25 (V)
